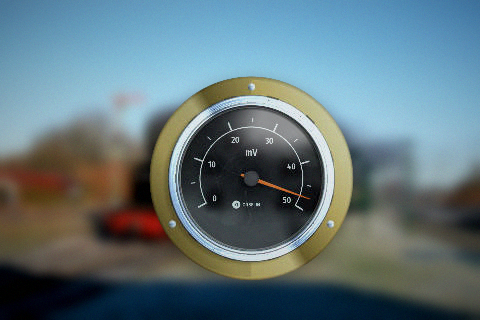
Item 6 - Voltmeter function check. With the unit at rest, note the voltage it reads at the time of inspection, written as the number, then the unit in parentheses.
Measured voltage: 47.5 (mV)
